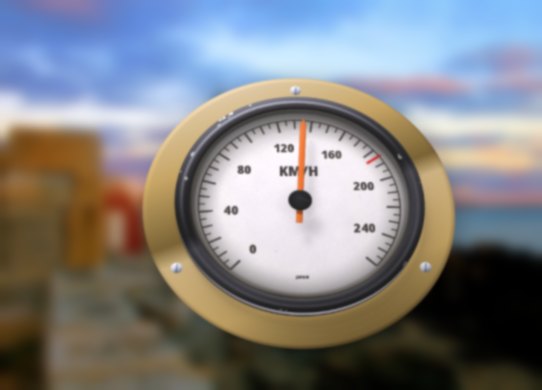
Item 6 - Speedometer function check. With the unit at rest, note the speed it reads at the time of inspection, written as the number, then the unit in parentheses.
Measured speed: 135 (km/h)
